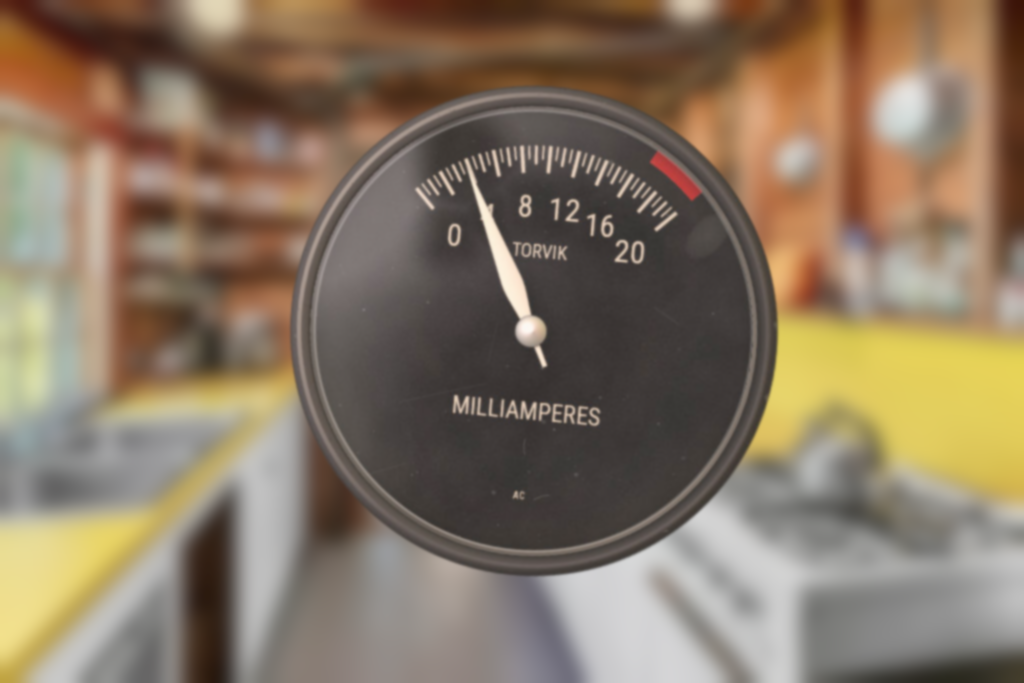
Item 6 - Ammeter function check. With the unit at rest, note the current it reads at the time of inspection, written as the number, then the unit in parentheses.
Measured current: 4 (mA)
